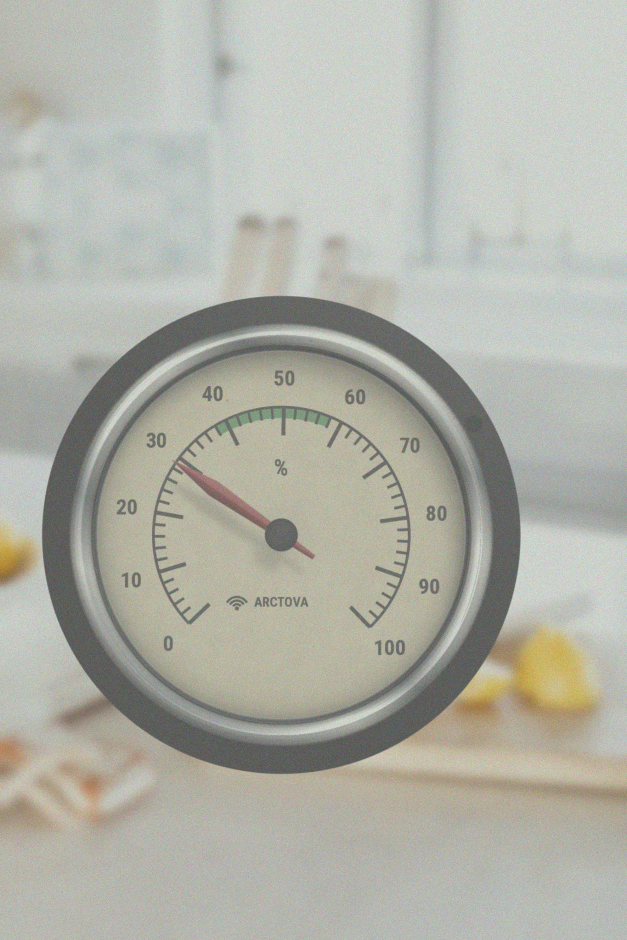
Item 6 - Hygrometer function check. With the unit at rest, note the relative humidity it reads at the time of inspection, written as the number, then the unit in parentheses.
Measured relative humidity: 29 (%)
